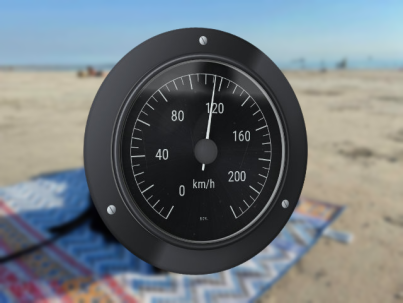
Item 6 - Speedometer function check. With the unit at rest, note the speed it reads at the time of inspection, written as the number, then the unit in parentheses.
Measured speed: 115 (km/h)
